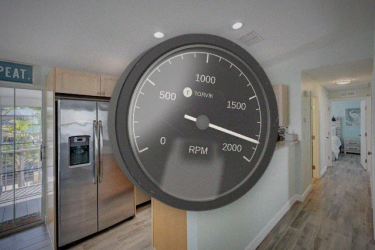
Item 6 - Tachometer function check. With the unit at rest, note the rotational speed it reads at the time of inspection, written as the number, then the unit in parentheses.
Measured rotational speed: 1850 (rpm)
